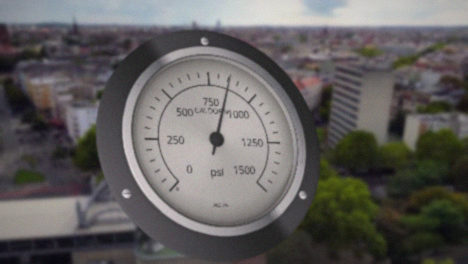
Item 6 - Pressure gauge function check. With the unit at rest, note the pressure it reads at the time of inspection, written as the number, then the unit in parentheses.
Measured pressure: 850 (psi)
